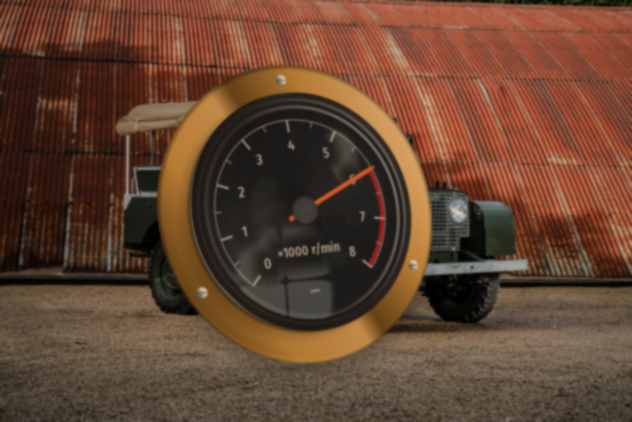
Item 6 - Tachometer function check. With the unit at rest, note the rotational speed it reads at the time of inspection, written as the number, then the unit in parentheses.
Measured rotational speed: 6000 (rpm)
